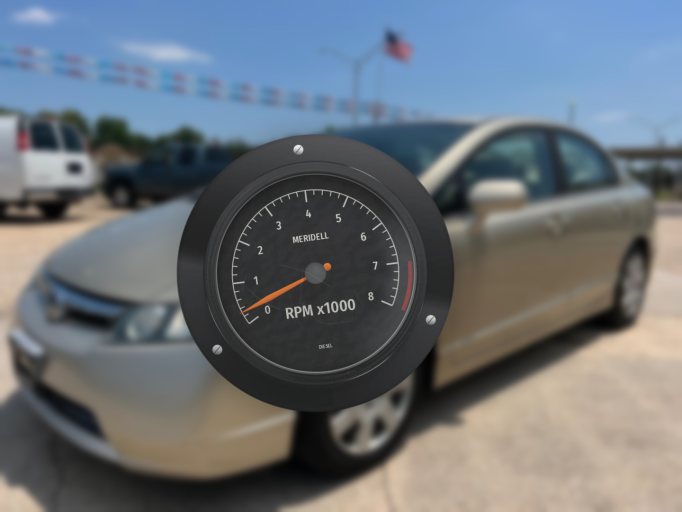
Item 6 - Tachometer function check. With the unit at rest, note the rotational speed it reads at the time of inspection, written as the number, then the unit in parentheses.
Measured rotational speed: 300 (rpm)
